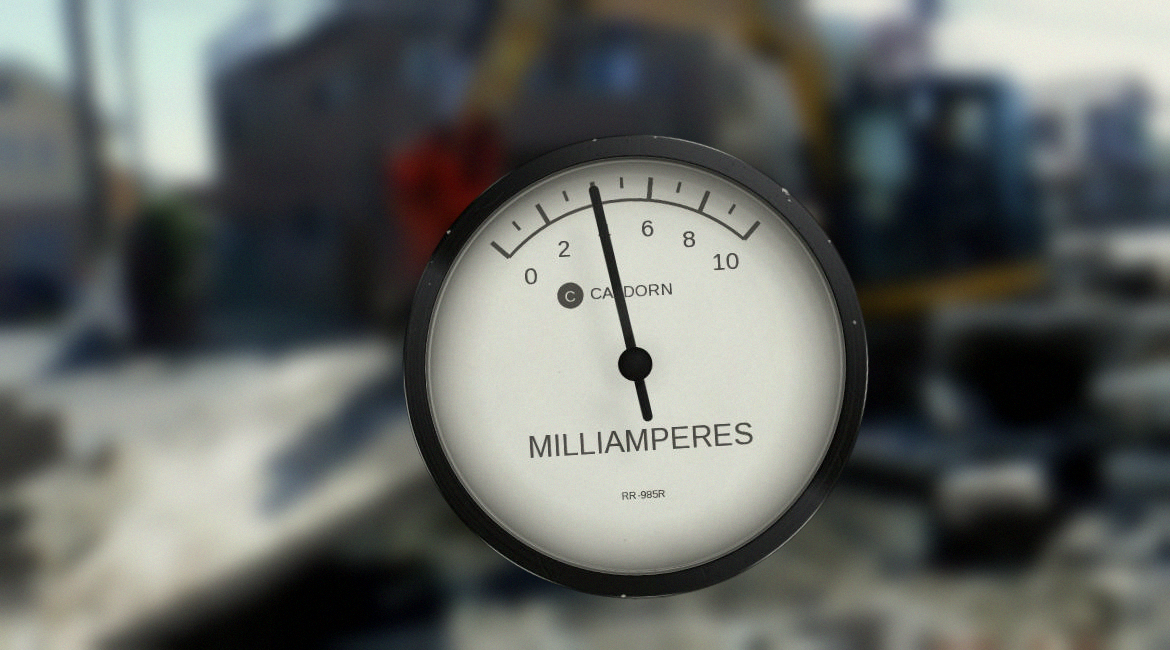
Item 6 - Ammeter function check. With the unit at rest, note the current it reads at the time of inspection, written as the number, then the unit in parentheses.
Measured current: 4 (mA)
